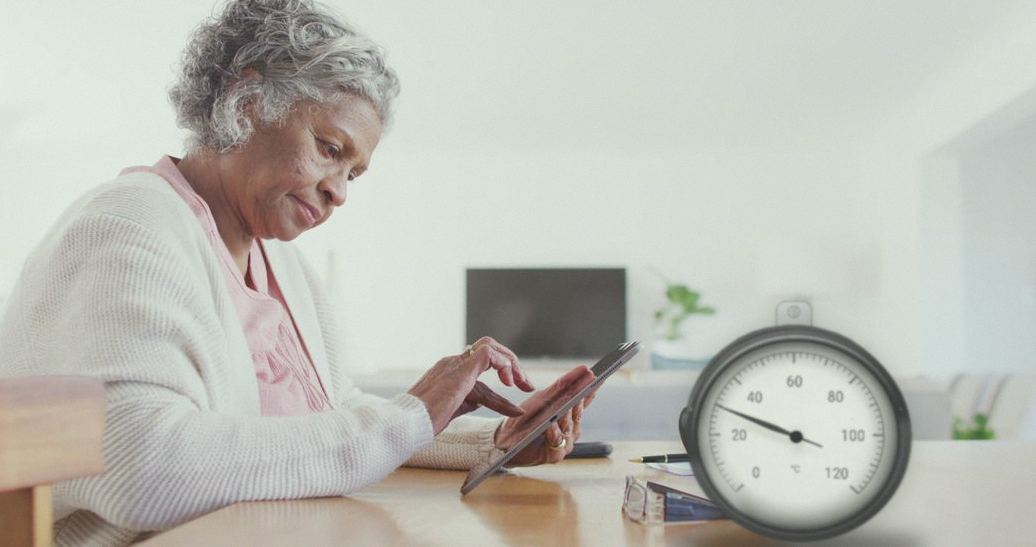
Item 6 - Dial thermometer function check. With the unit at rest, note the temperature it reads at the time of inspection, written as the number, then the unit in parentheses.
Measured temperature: 30 (°C)
